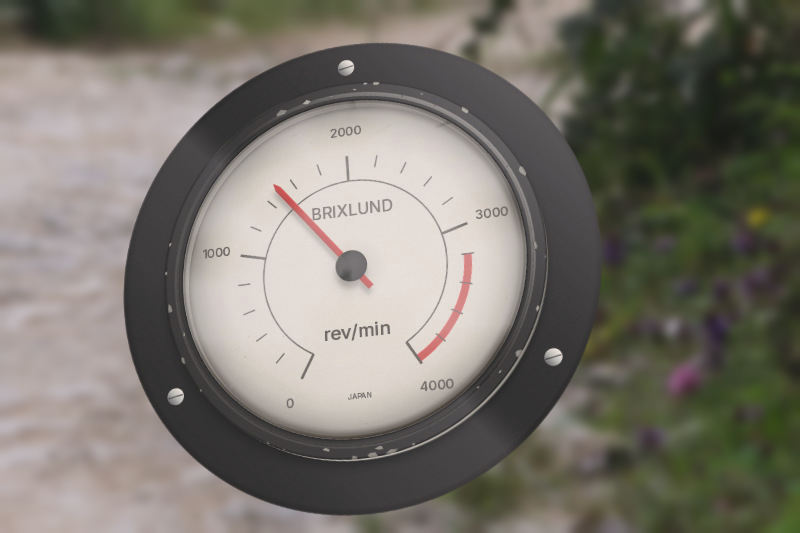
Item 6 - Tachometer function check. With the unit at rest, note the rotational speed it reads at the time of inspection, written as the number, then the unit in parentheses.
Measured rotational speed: 1500 (rpm)
